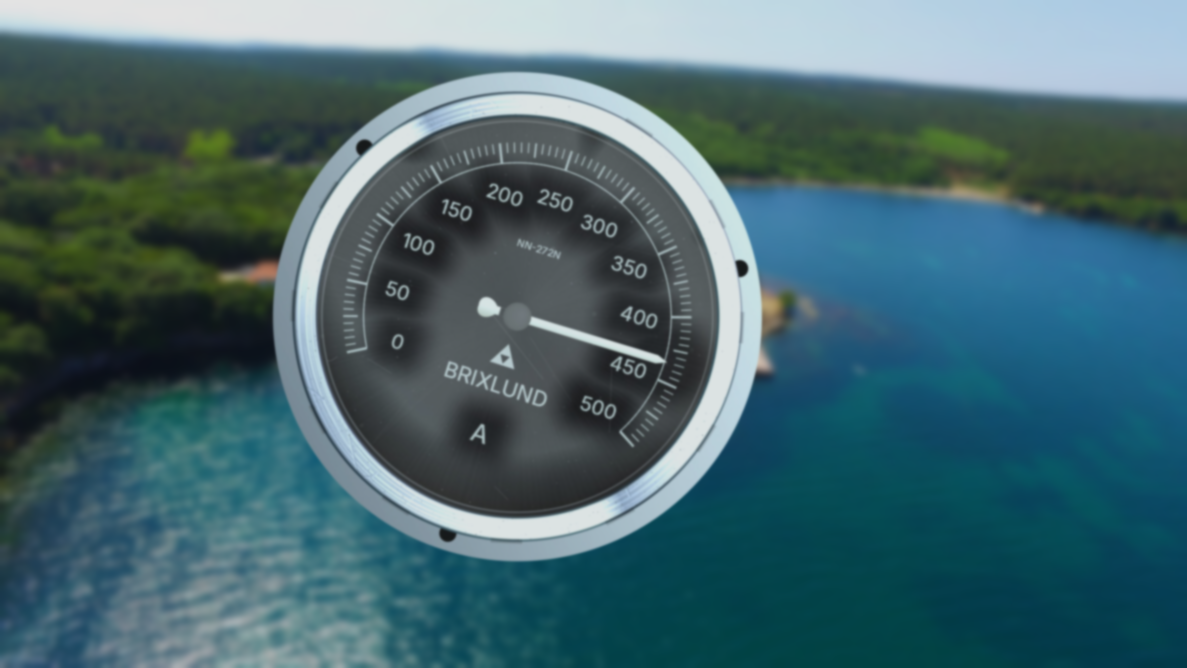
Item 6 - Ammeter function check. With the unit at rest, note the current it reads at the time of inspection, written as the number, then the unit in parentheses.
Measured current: 435 (A)
